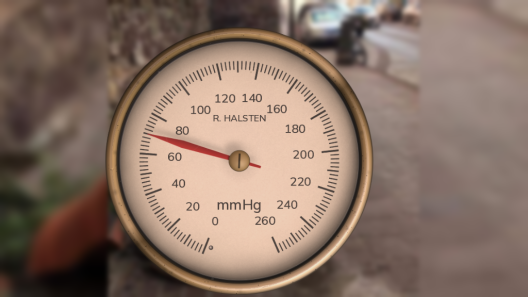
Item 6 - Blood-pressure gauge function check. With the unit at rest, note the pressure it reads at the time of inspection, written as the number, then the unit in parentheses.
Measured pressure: 70 (mmHg)
